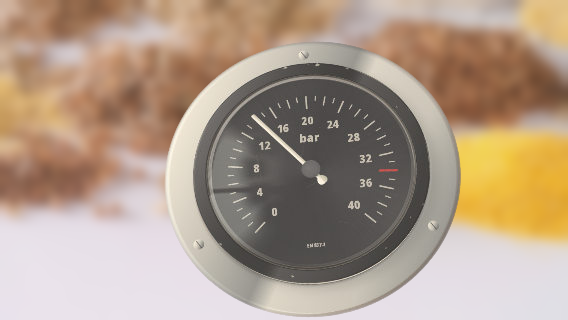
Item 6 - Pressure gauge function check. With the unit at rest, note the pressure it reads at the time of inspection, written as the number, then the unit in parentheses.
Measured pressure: 14 (bar)
